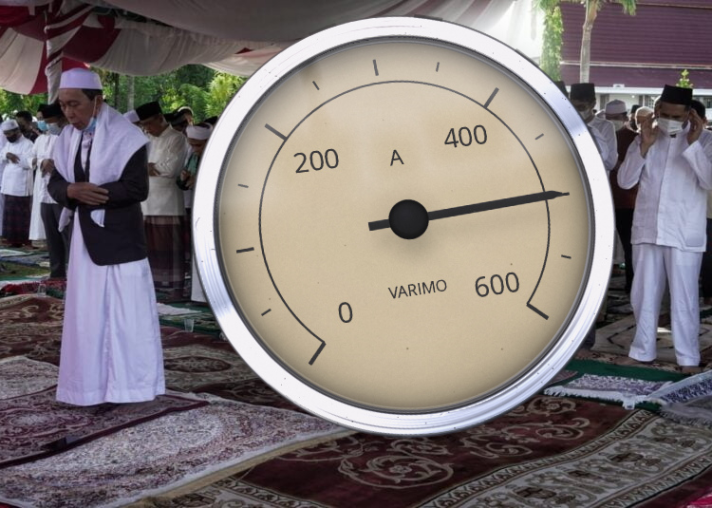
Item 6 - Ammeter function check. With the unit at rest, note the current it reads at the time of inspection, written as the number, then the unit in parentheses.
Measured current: 500 (A)
